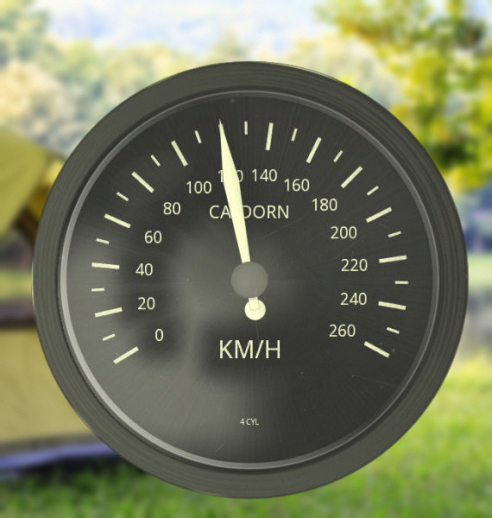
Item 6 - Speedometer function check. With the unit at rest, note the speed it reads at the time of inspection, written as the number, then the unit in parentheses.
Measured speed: 120 (km/h)
